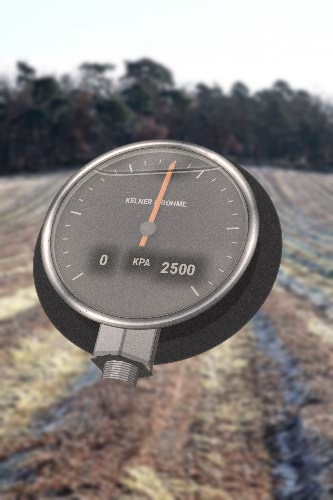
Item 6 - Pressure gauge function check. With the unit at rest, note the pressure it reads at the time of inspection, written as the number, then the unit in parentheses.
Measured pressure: 1300 (kPa)
